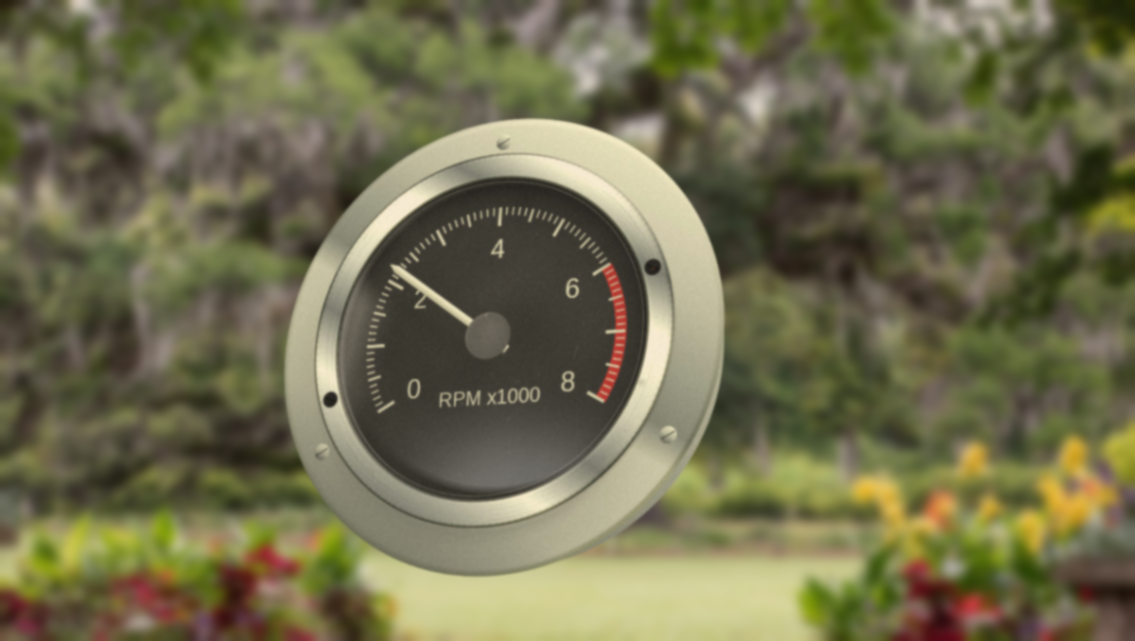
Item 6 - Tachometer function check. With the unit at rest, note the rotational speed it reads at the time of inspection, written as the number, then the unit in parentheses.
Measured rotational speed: 2200 (rpm)
